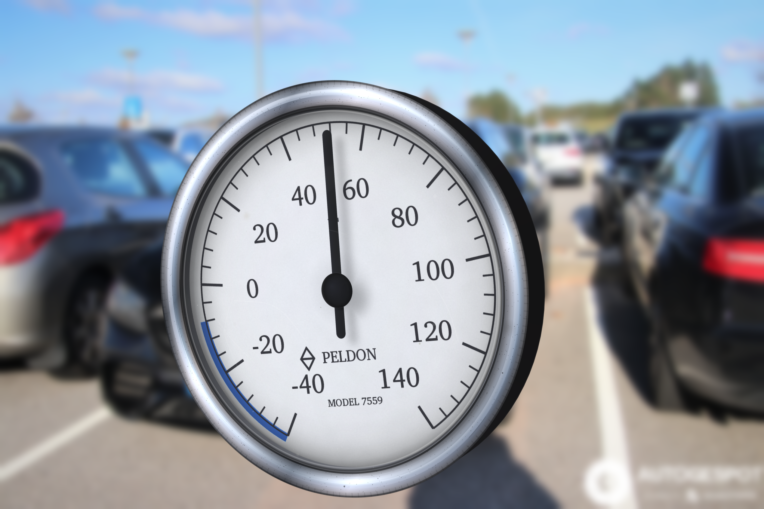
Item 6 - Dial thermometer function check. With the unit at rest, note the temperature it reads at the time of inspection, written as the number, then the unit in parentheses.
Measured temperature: 52 (°F)
